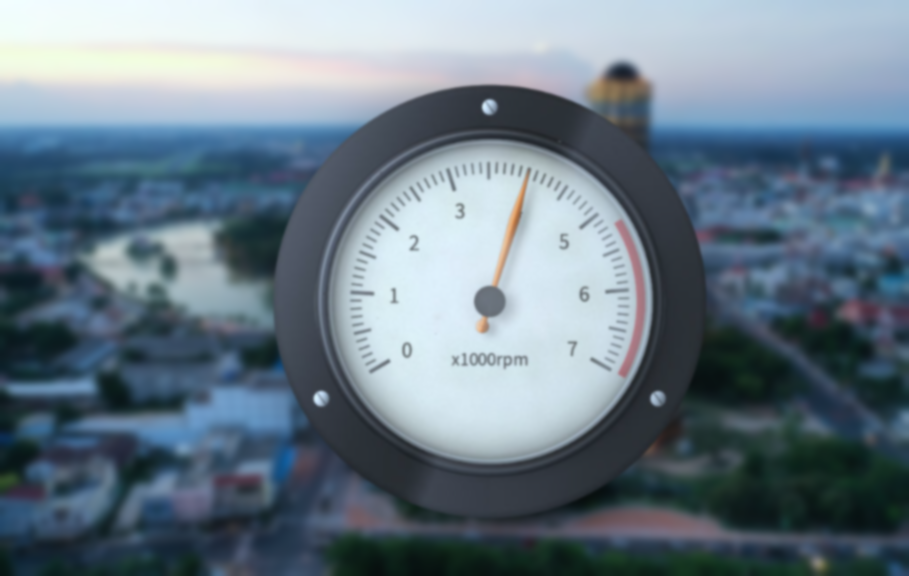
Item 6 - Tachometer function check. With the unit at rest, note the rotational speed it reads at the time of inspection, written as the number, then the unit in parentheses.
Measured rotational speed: 4000 (rpm)
